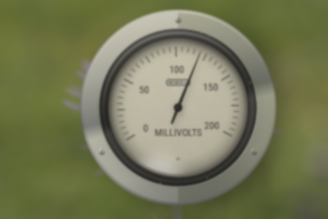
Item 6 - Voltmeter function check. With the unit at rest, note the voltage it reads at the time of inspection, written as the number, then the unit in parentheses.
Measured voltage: 120 (mV)
